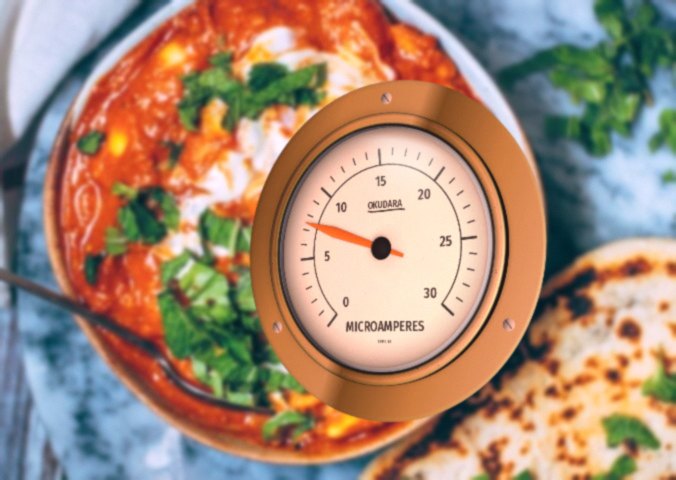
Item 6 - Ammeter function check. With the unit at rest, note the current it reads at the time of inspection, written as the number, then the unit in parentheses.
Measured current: 7.5 (µA)
